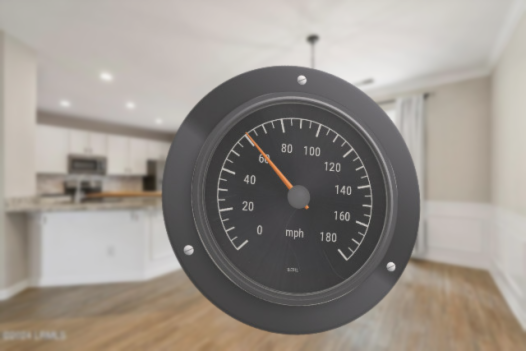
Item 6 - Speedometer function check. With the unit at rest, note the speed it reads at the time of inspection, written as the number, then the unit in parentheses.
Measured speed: 60 (mph)
